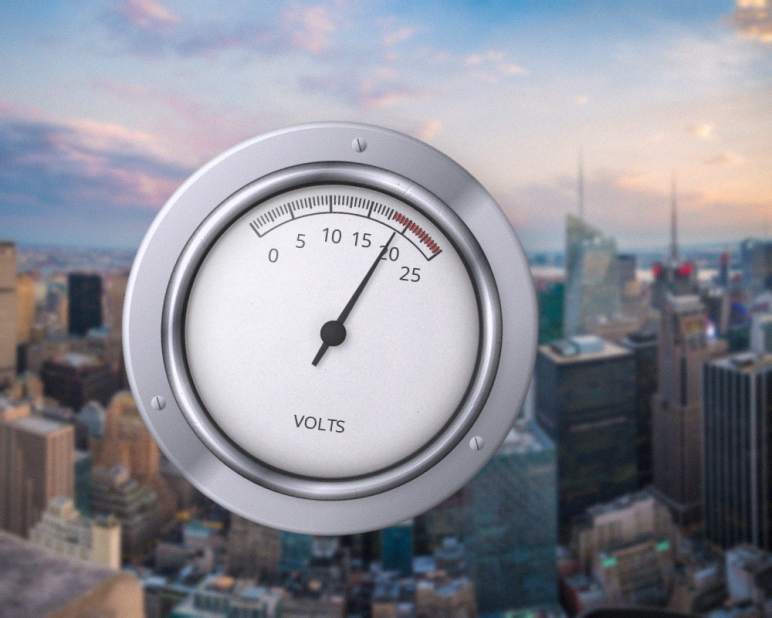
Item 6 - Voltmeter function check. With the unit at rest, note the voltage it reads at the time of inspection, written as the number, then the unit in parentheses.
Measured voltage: 19 (V)
